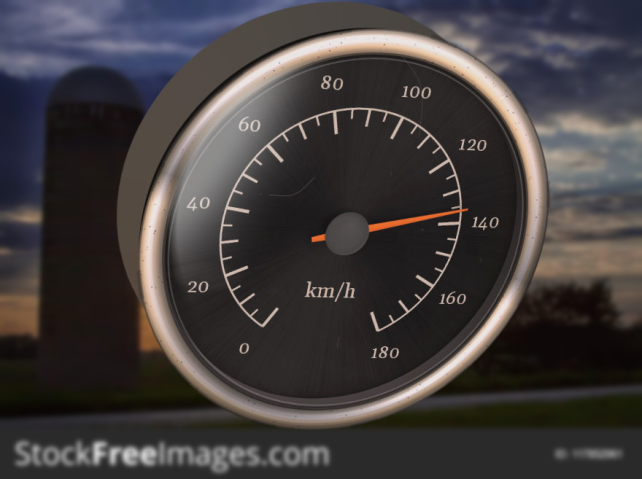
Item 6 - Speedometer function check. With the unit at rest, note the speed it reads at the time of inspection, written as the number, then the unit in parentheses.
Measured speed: 135 (km/h)
